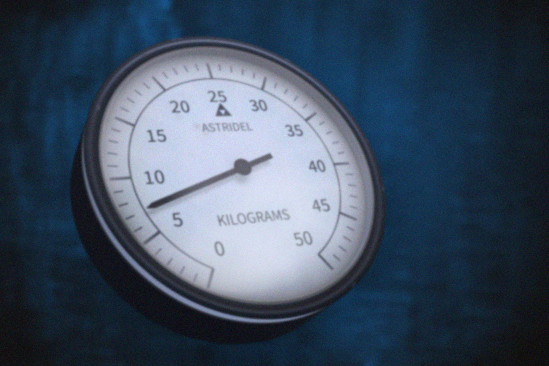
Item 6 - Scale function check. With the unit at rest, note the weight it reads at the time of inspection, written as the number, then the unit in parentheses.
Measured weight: 7 (kg)
